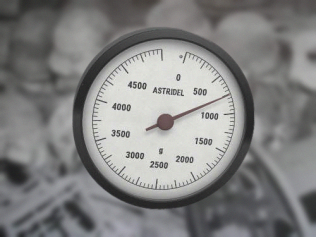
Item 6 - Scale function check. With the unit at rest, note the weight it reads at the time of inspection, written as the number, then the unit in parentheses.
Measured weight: 750 (g)
